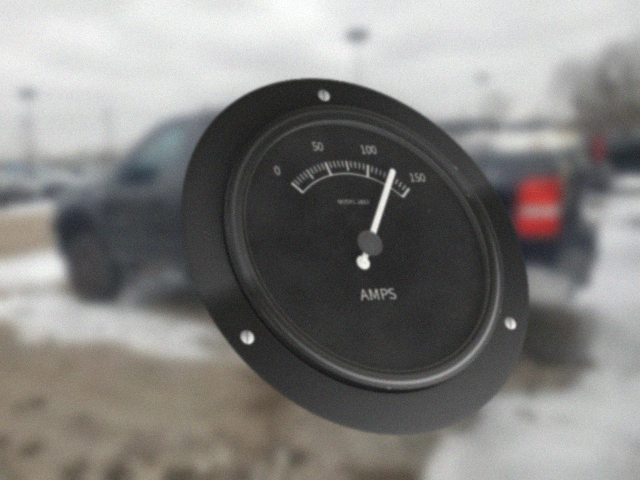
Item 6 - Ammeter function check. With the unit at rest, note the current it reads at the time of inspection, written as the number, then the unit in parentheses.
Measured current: 125 (A)
